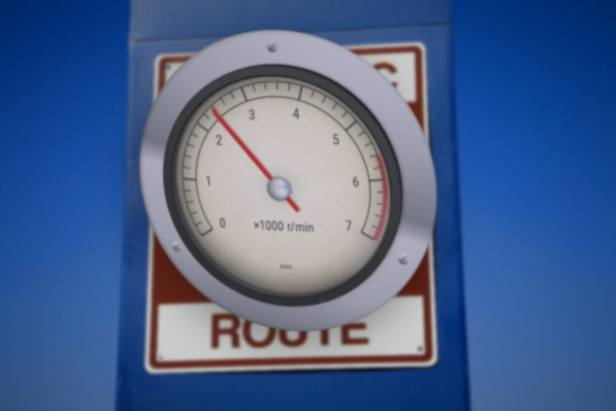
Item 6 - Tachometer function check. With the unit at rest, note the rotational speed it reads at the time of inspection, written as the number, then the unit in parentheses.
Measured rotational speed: 2400 (rpm)
